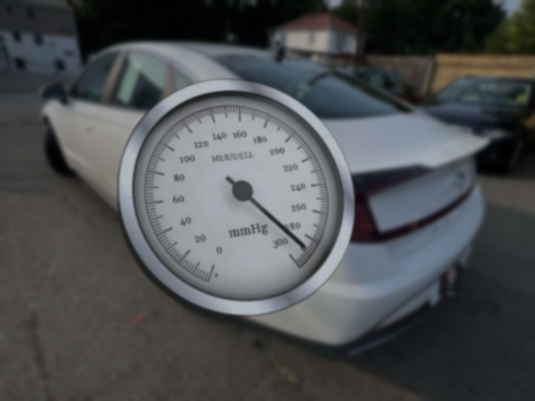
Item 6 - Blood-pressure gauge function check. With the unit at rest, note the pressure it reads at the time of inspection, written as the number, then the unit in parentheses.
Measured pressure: 290 (mmHg)
